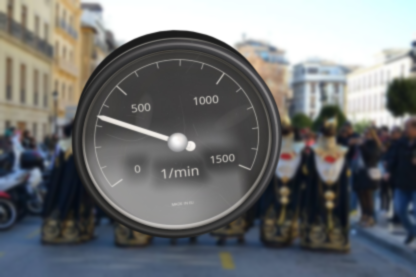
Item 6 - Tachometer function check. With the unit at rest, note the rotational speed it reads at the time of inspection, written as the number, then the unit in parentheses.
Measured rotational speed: 350 (rpm)
